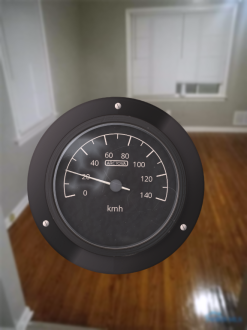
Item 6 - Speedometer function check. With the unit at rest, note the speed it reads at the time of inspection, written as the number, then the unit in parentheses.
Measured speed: 20 (km/h)
